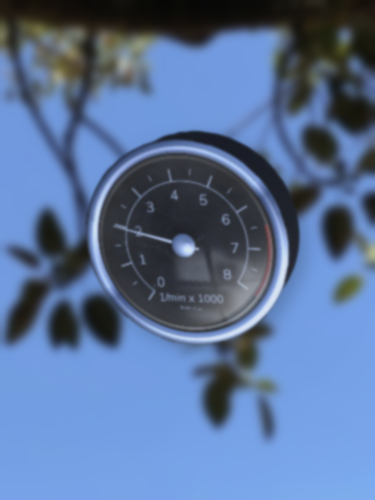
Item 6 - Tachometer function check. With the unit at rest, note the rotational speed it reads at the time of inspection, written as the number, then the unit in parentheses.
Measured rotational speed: 2000 (rpm)
